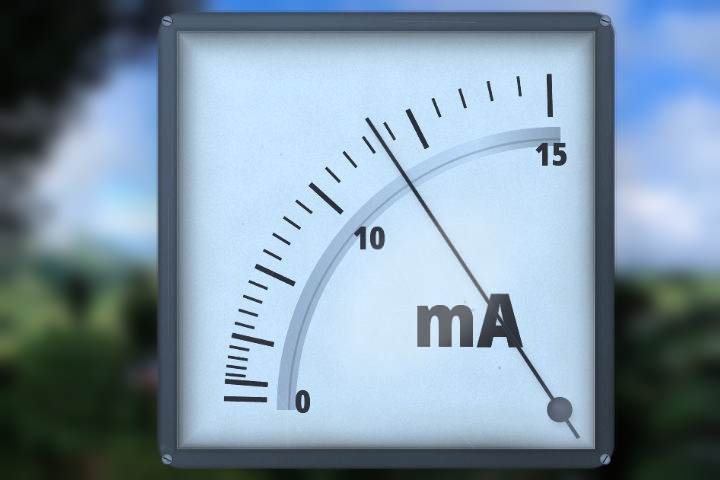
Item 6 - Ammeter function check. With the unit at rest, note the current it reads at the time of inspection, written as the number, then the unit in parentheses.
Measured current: 11.75 (mA)
